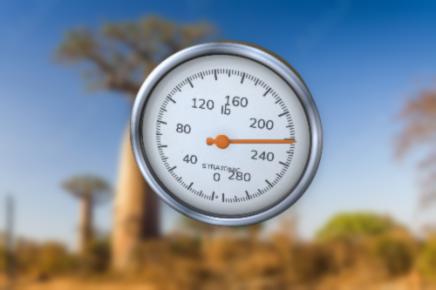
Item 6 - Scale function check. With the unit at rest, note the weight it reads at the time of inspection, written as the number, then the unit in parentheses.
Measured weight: 220 (lb)
